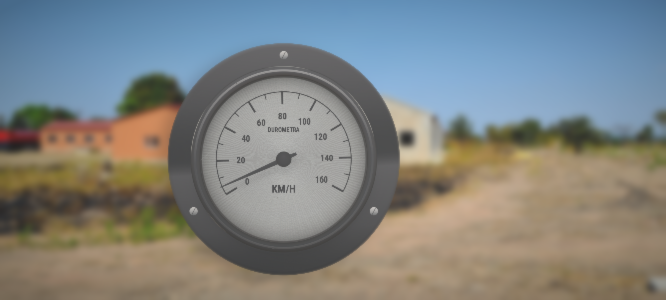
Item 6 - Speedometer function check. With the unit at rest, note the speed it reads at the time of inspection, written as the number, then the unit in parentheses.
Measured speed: 5 (km/h)
